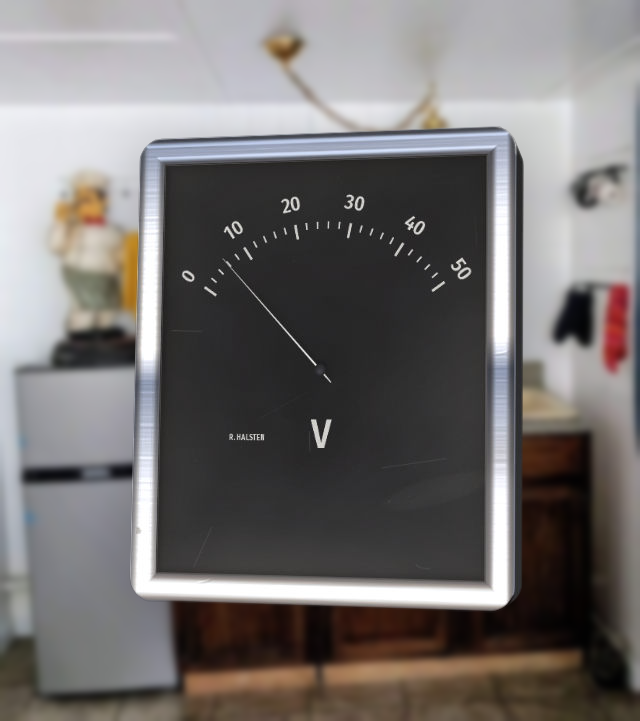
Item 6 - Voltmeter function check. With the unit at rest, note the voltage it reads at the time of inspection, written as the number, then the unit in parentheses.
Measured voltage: 6 (V)
